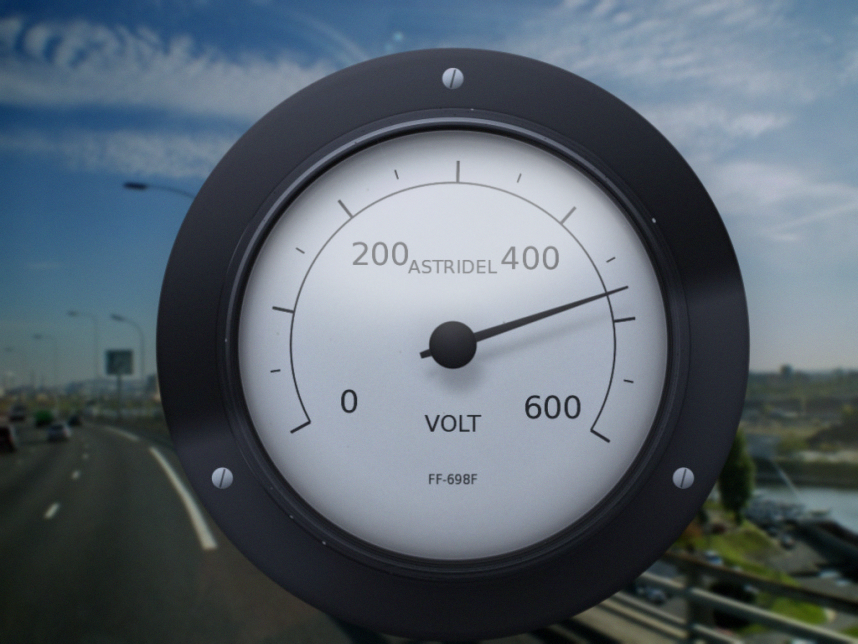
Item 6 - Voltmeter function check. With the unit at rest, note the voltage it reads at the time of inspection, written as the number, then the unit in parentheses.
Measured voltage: 475 (V)
